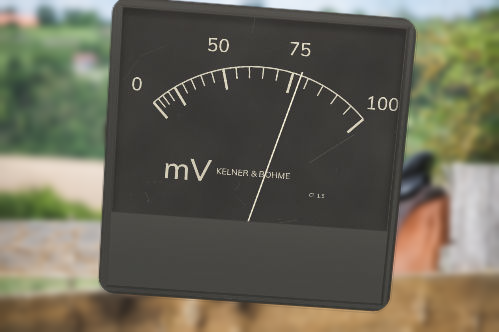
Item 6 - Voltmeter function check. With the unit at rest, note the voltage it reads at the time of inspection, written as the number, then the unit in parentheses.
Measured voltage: 77.5 (mV)
